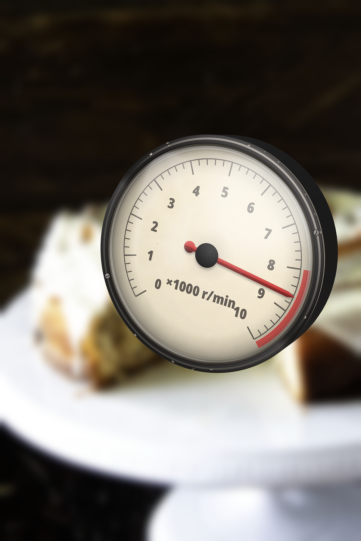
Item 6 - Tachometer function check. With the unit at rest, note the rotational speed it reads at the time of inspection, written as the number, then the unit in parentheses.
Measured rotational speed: 8600 (rpm)
